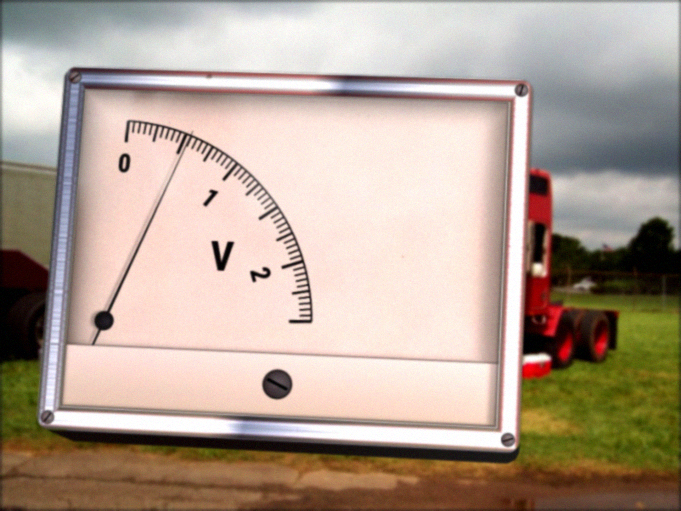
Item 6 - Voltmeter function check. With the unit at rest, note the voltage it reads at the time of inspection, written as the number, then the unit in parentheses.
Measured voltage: 0.55 (V)
